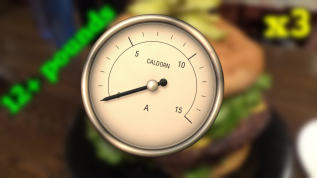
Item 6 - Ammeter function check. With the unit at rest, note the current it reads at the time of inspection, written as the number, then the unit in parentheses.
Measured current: 0 (A)
